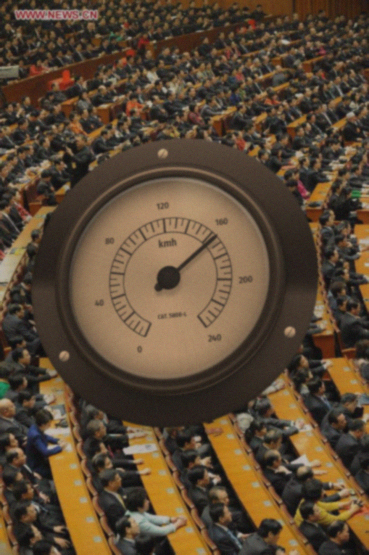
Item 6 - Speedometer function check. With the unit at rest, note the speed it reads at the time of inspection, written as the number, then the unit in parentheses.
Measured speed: 165 (km/h)
